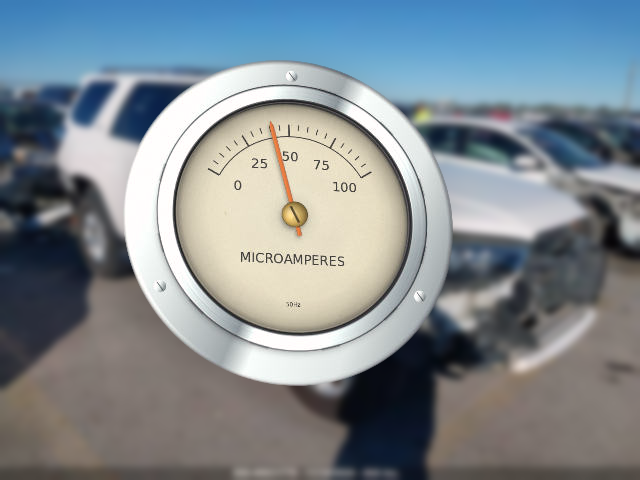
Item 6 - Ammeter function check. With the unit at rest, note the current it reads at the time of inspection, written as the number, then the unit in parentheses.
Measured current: 40 (µA)
